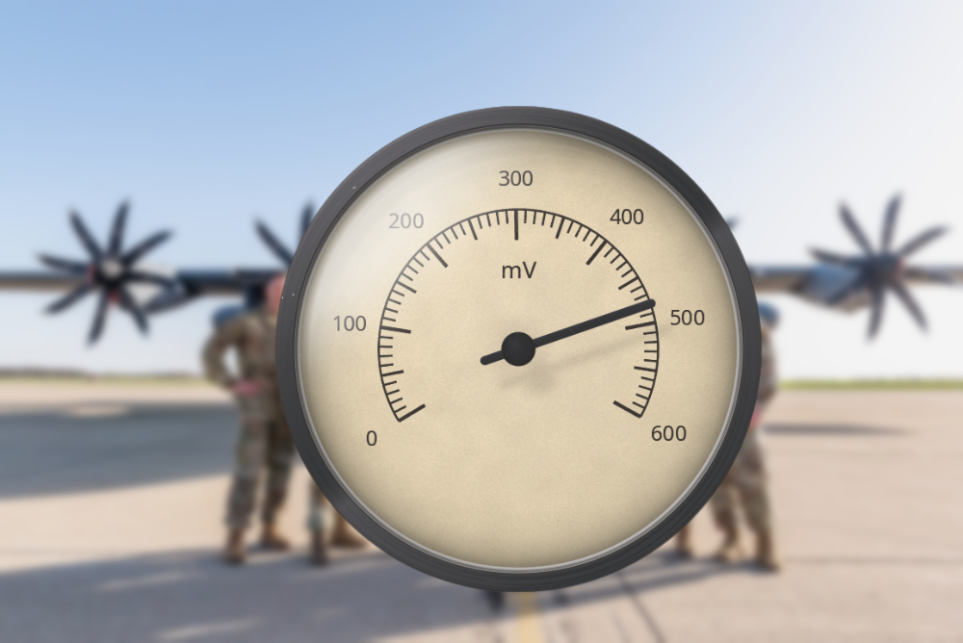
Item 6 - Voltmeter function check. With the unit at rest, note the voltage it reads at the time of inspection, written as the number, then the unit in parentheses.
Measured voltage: 480 (mV)
